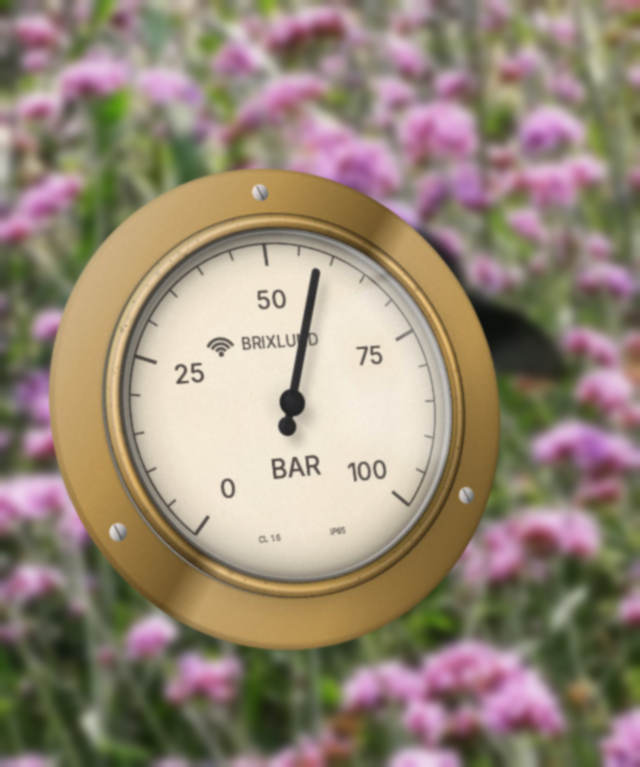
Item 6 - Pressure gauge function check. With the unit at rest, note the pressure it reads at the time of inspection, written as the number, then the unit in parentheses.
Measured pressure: 57.5 (bar)
